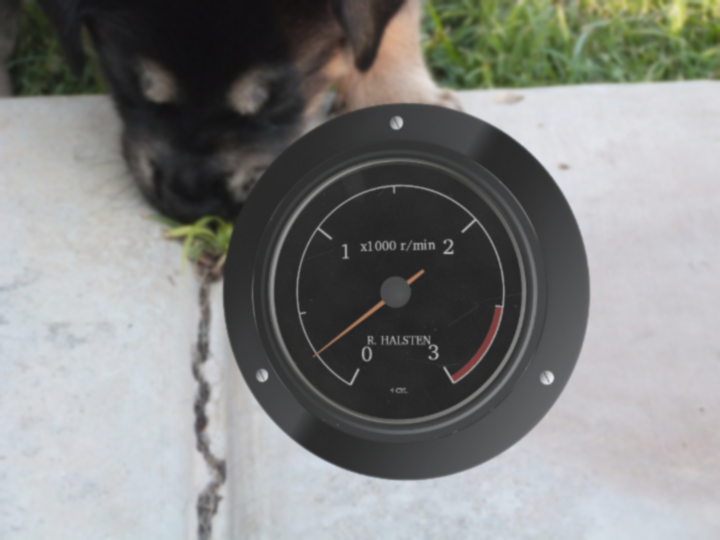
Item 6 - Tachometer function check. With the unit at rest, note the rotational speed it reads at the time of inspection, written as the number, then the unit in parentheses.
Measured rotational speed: 250 (rpm)
